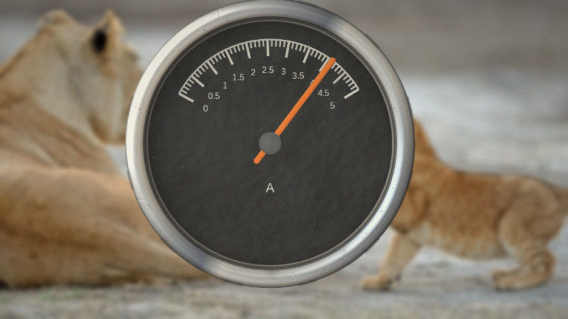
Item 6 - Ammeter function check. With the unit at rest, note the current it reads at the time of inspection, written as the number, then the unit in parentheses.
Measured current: 4.1 (A)
